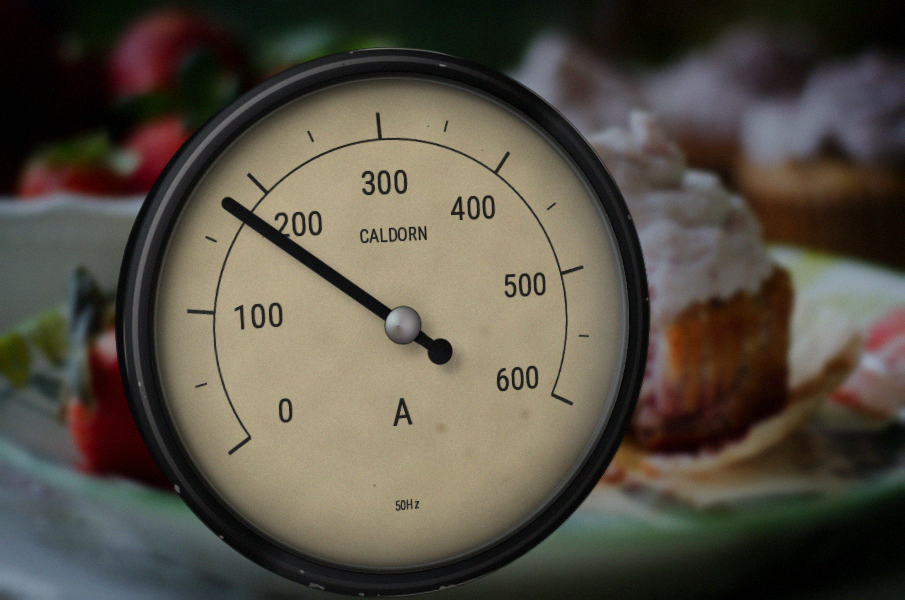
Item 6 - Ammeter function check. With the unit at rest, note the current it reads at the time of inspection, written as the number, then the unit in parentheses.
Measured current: 175 (A)
